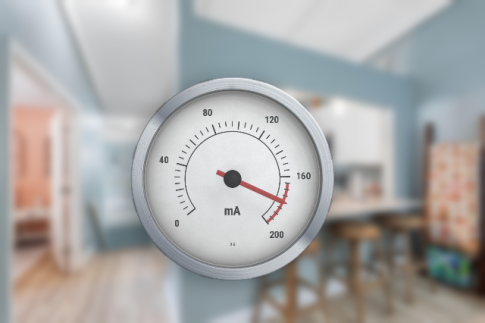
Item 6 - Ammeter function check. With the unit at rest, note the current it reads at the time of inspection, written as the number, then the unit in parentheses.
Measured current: 180 (mA)
